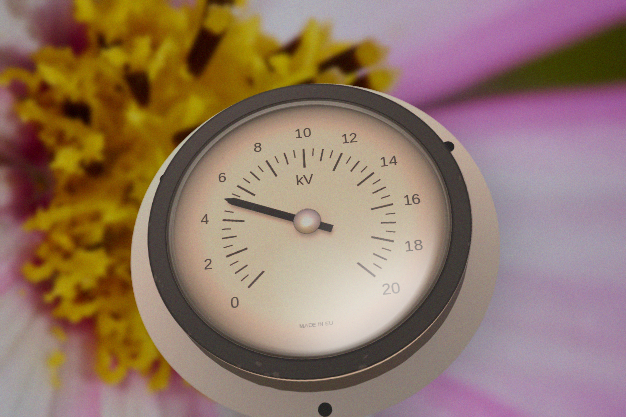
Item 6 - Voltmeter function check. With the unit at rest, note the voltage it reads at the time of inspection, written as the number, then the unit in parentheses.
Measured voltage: 5 (kV)
